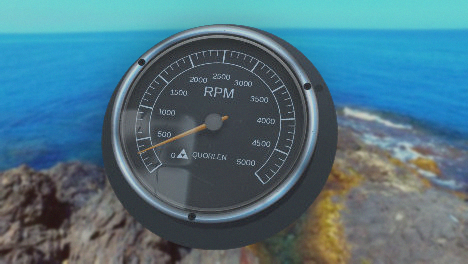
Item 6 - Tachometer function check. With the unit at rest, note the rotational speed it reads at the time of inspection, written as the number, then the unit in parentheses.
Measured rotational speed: 300 (rpm)
